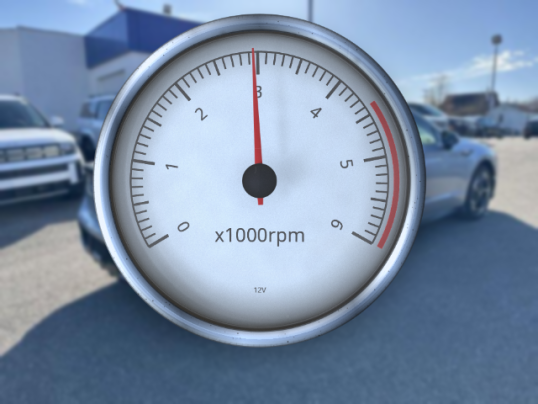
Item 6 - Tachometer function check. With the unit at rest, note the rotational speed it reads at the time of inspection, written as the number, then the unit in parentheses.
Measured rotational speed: 2950 (rpm)
